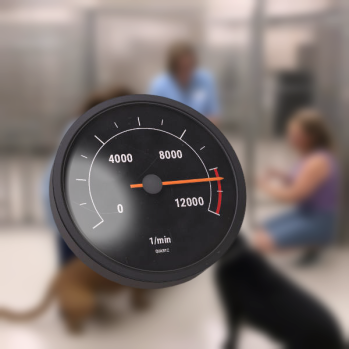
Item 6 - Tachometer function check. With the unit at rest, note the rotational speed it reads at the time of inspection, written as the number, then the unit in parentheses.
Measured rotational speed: 10500 (rpm)
